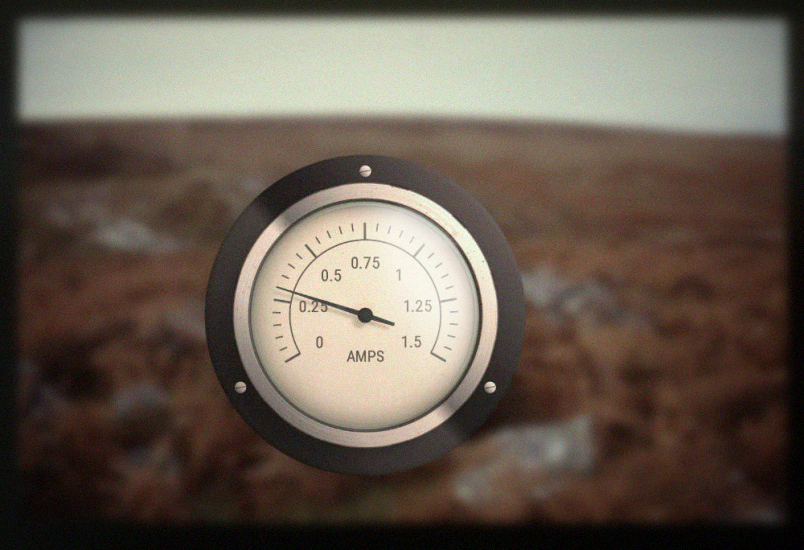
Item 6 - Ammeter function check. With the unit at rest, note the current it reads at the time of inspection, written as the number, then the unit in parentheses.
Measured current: 0.3 (A)
